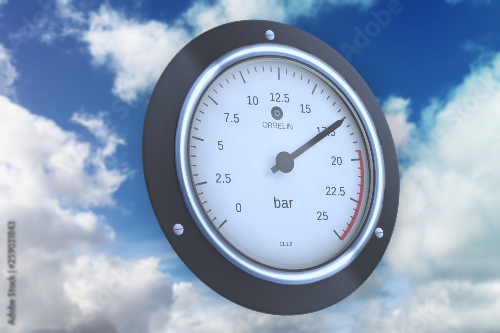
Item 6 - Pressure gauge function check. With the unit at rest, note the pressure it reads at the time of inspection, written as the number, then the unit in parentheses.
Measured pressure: 17.5 (bar)
